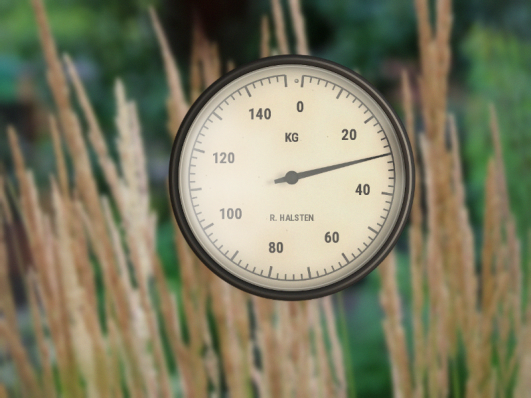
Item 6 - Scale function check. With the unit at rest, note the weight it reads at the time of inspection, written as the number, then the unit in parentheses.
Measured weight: 30 (kg)
